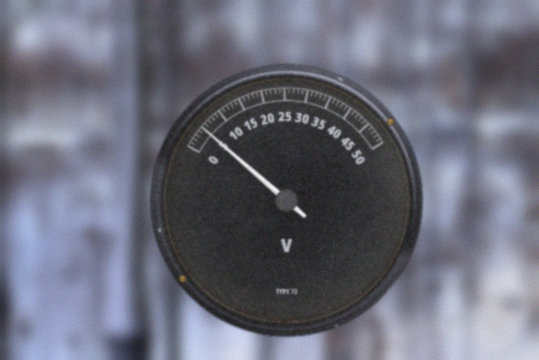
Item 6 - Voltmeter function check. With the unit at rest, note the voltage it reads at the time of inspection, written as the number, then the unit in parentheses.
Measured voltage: 5 (V)
